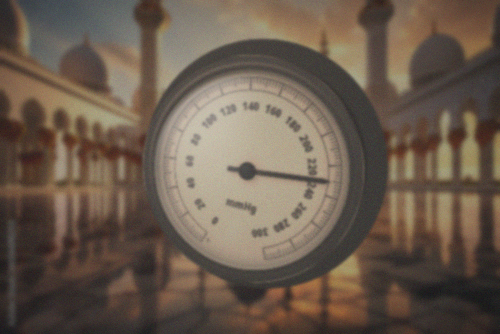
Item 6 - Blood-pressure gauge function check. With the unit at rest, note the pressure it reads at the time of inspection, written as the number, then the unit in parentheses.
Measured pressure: 230 (mmHg)
